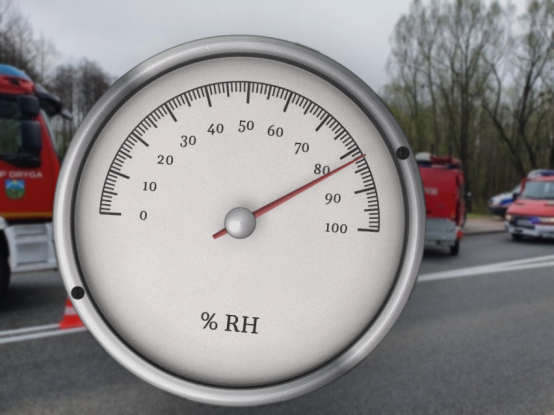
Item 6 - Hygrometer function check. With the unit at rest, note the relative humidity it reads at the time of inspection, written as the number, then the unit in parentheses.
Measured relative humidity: 82 (%)
